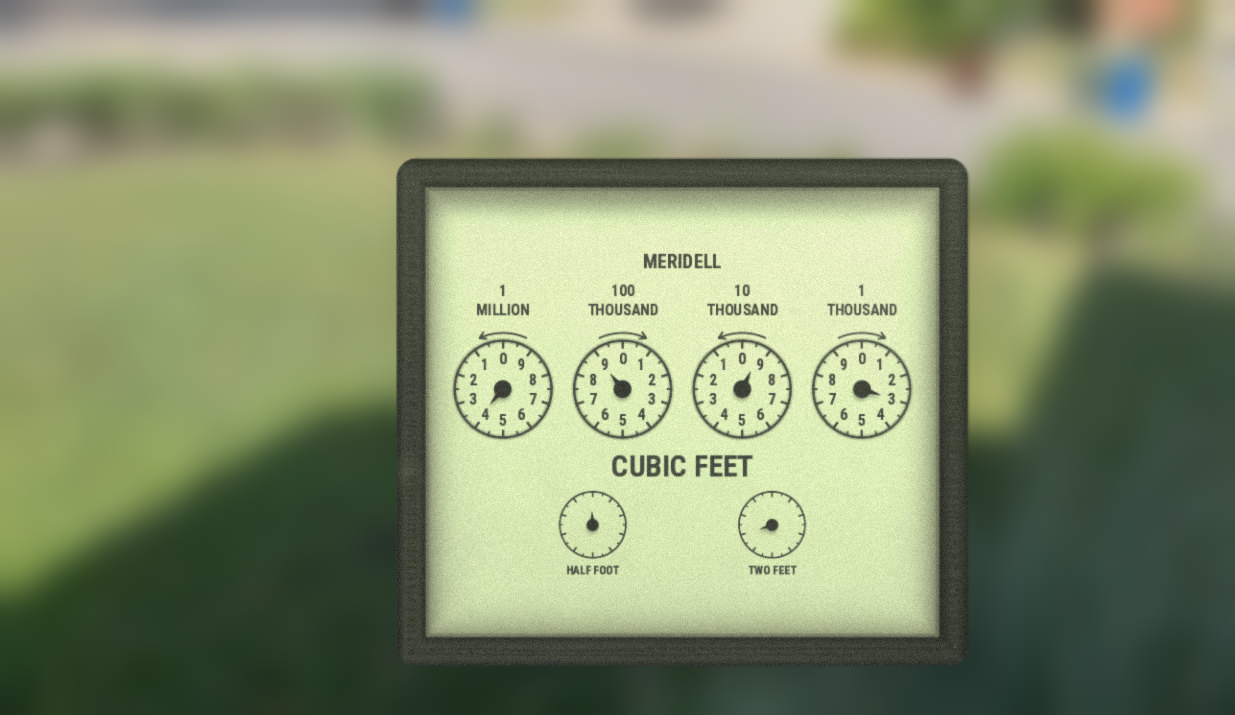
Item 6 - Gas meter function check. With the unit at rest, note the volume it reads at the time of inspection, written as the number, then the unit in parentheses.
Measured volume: 389300 (ft³)
